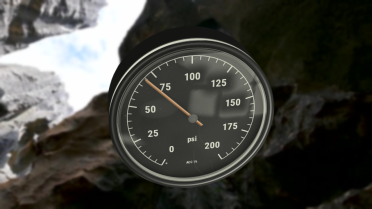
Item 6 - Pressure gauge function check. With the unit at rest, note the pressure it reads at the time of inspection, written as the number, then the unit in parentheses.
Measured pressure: 70 (psi)
